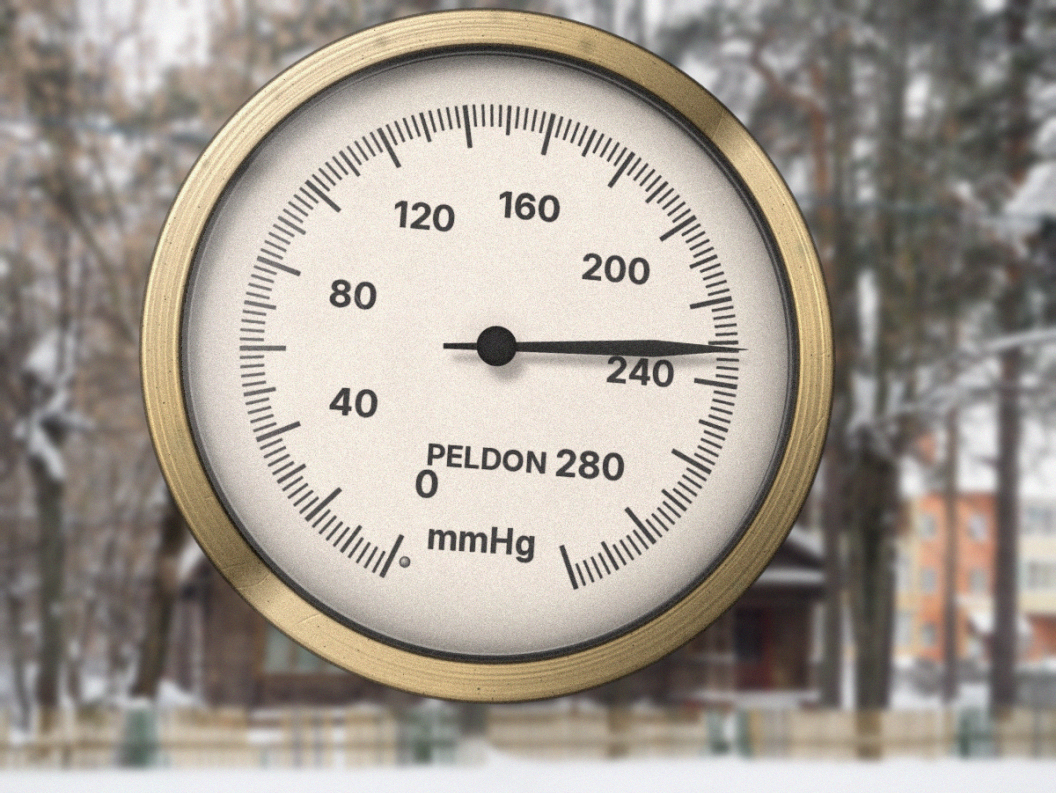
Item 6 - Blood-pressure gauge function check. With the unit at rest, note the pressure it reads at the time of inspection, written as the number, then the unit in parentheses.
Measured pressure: 232 (mmHg)
